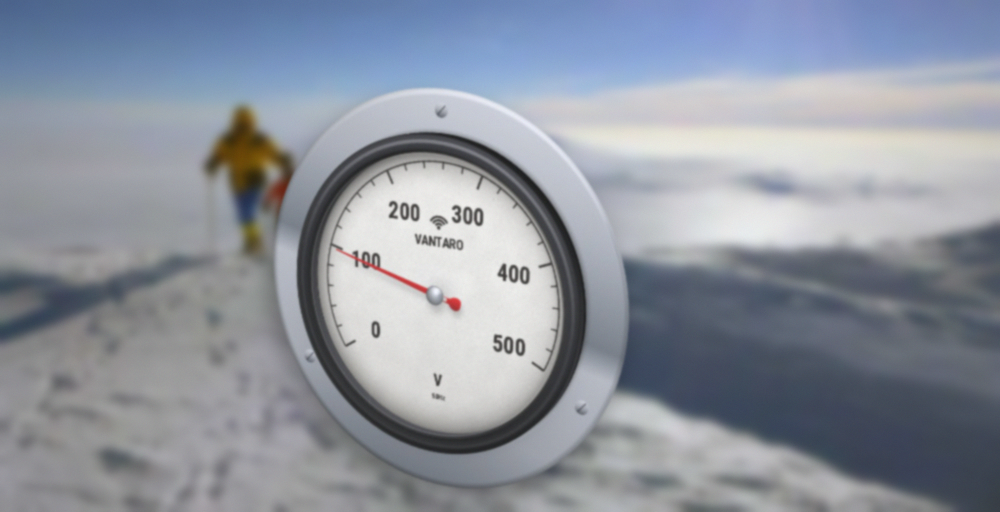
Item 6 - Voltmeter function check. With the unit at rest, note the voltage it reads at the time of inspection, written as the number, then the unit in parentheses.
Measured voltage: 100 (V)
